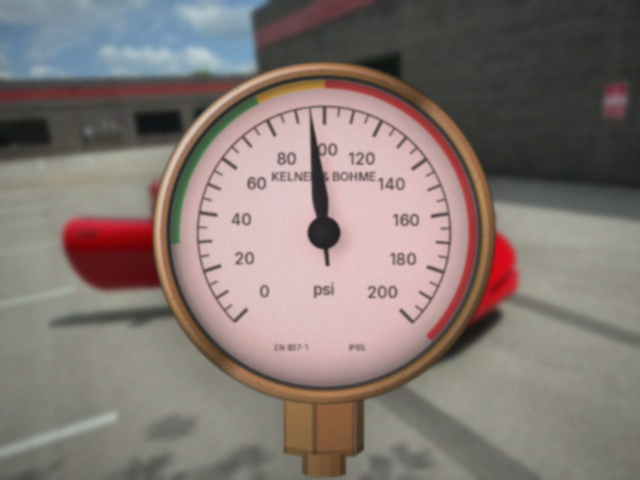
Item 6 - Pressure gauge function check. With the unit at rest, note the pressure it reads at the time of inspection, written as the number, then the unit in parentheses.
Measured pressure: 95 (psi)
